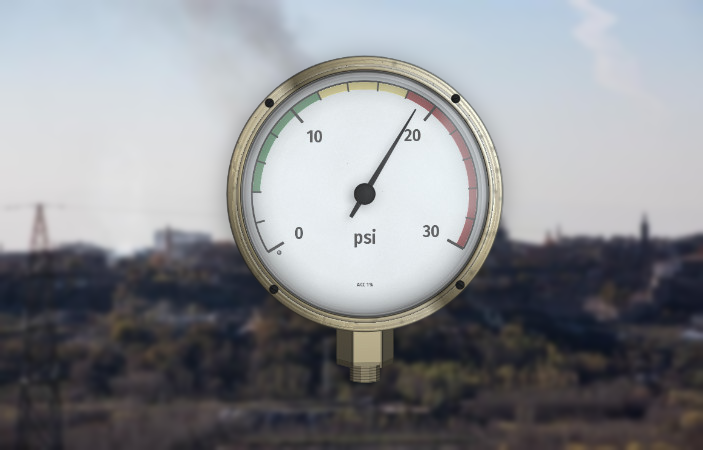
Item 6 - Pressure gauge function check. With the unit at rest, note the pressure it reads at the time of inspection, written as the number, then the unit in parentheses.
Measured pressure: 19 (psi)
